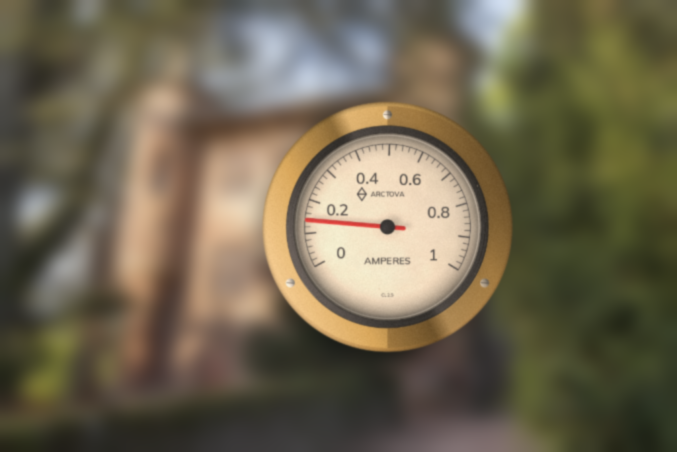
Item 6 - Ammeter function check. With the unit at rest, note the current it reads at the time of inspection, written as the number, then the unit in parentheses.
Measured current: 0.14 (A)
